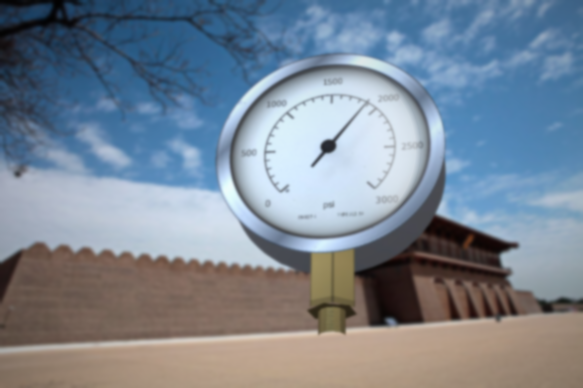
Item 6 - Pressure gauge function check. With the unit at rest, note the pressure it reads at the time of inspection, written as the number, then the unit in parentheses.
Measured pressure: 1900 (psi)
